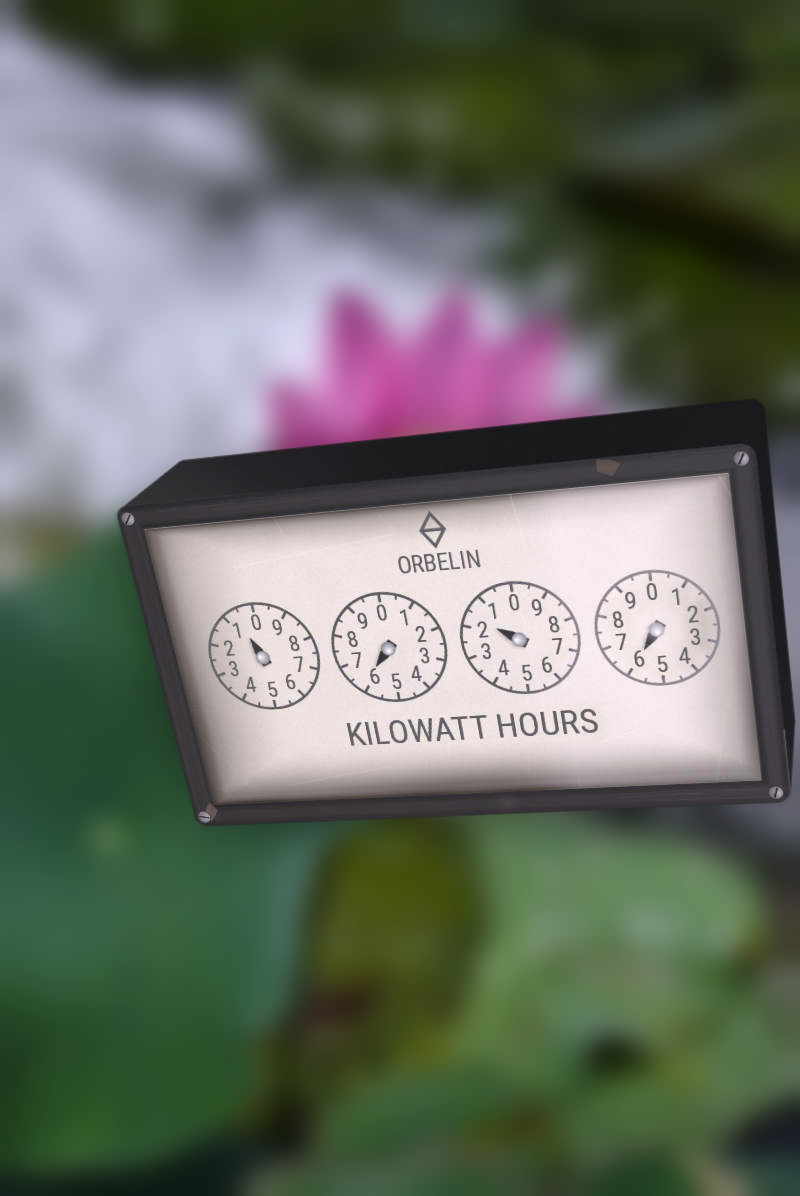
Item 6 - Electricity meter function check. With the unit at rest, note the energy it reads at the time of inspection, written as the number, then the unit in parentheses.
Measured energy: 616 (kWh)
